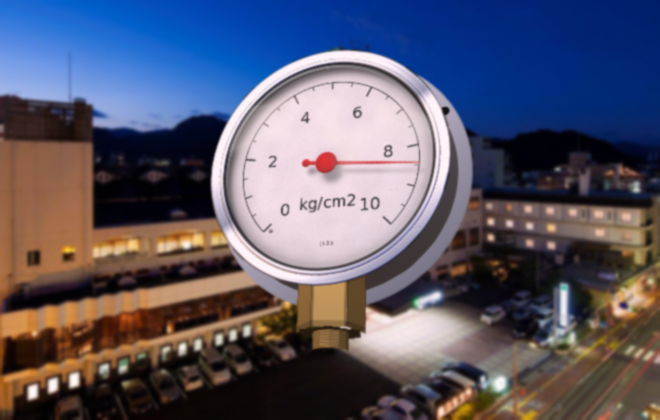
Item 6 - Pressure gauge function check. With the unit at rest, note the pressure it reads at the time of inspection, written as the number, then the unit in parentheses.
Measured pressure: 8.5 (kg/cm²)
